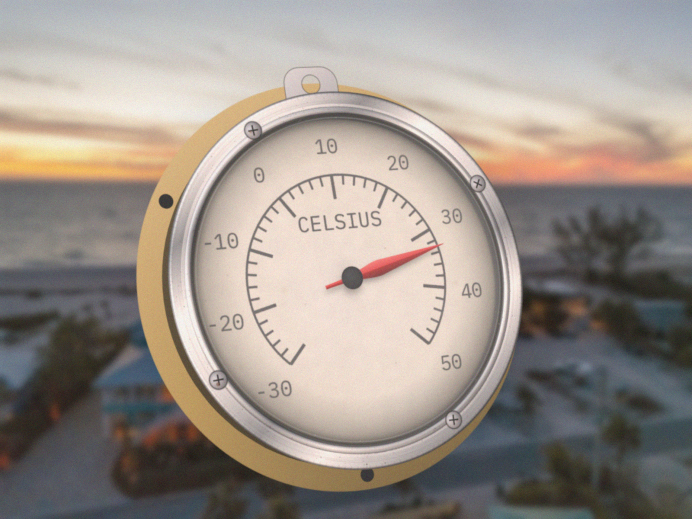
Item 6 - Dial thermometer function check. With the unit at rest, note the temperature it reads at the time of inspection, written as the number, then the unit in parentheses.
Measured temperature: 33 (°C)
